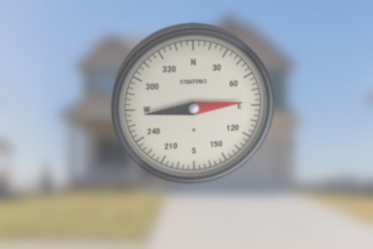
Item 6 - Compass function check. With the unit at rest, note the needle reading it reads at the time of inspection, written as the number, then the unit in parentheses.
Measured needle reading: 85 (°)
